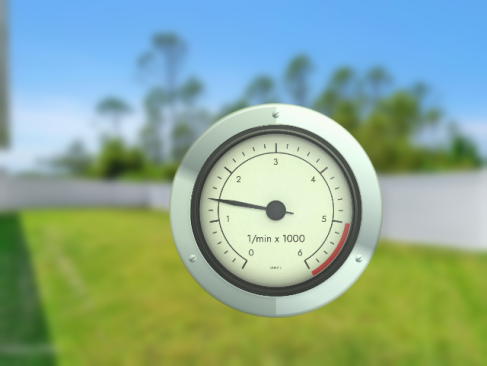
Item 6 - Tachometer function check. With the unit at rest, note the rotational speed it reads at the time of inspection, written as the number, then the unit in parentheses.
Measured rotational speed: 1400 (rpm)
